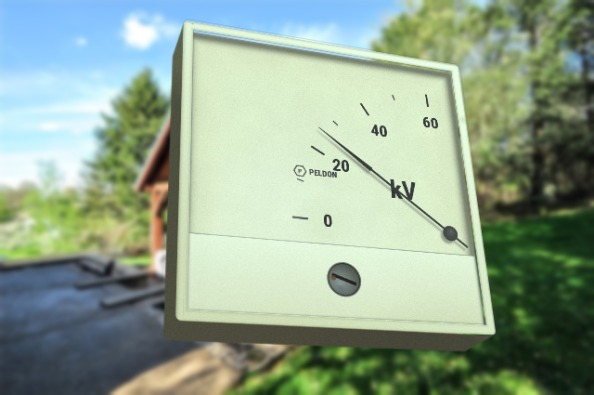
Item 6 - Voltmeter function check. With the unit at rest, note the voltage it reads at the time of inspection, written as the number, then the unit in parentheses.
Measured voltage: 25 (kV)
